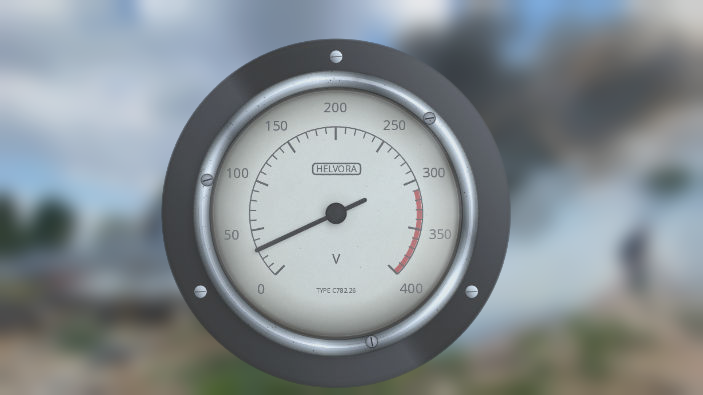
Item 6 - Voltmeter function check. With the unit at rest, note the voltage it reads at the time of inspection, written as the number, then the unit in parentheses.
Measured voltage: 30 (V)
